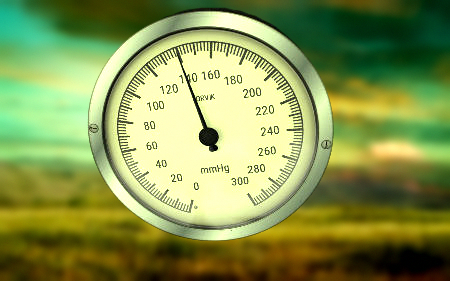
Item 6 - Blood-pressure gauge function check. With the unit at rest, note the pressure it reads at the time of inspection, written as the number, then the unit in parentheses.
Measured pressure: 140 (mmHg)
